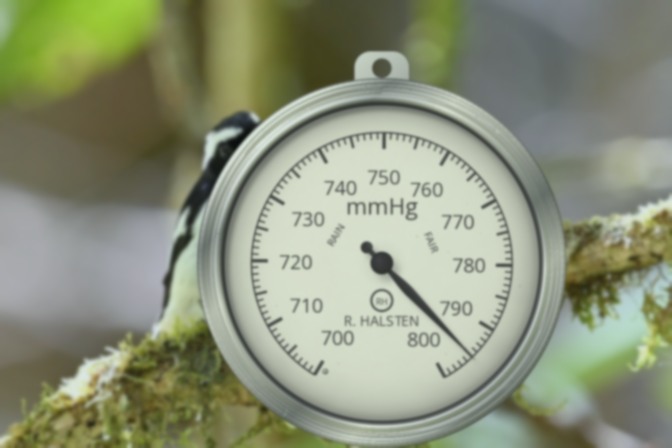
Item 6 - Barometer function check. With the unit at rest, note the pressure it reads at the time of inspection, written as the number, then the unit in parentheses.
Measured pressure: 795 (mmHg)
